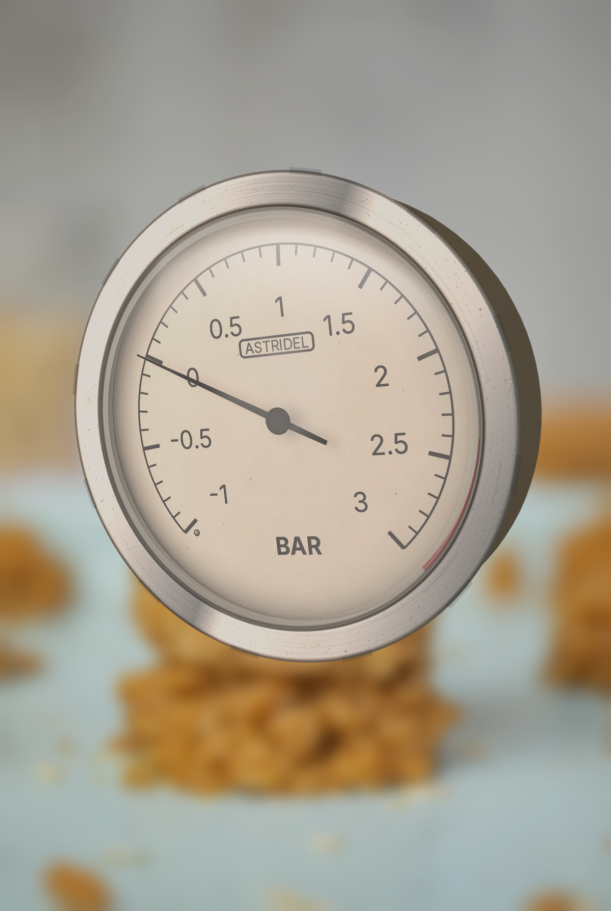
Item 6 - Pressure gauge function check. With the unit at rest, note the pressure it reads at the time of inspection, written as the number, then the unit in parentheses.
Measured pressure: 0 (bar)
